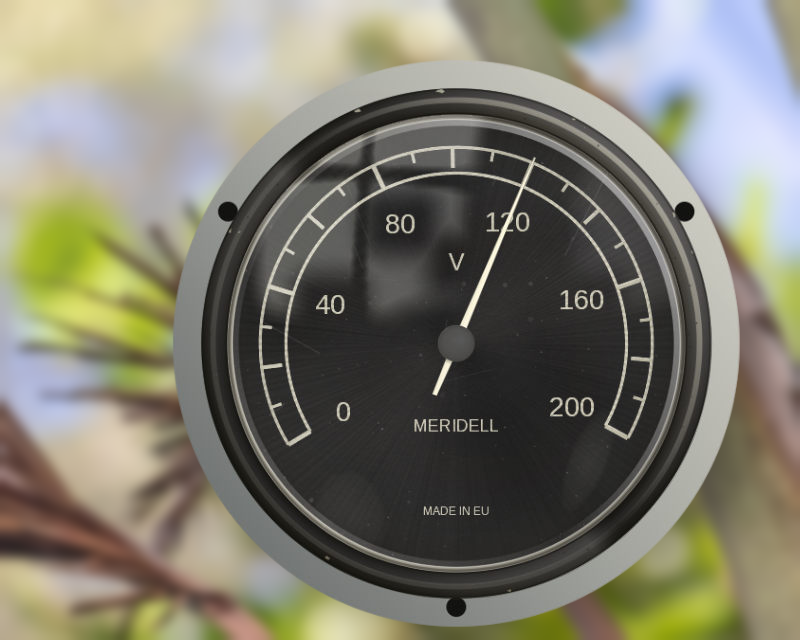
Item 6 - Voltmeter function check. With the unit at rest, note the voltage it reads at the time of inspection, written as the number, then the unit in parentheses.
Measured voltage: 120 (V)
